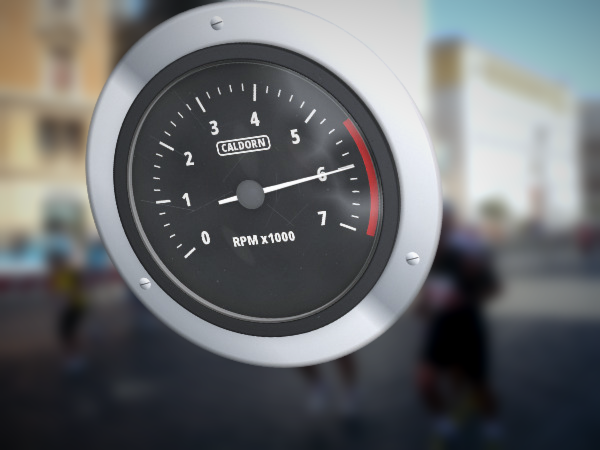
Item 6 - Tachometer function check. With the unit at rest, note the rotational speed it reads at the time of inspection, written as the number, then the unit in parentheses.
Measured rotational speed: 6000 (rpm)
